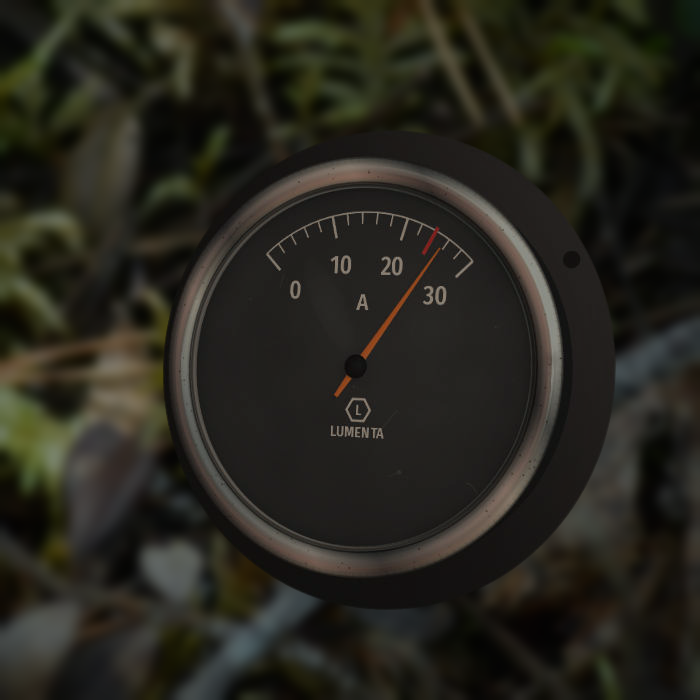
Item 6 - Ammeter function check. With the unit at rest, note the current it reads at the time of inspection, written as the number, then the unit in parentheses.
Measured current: 26 (A)
